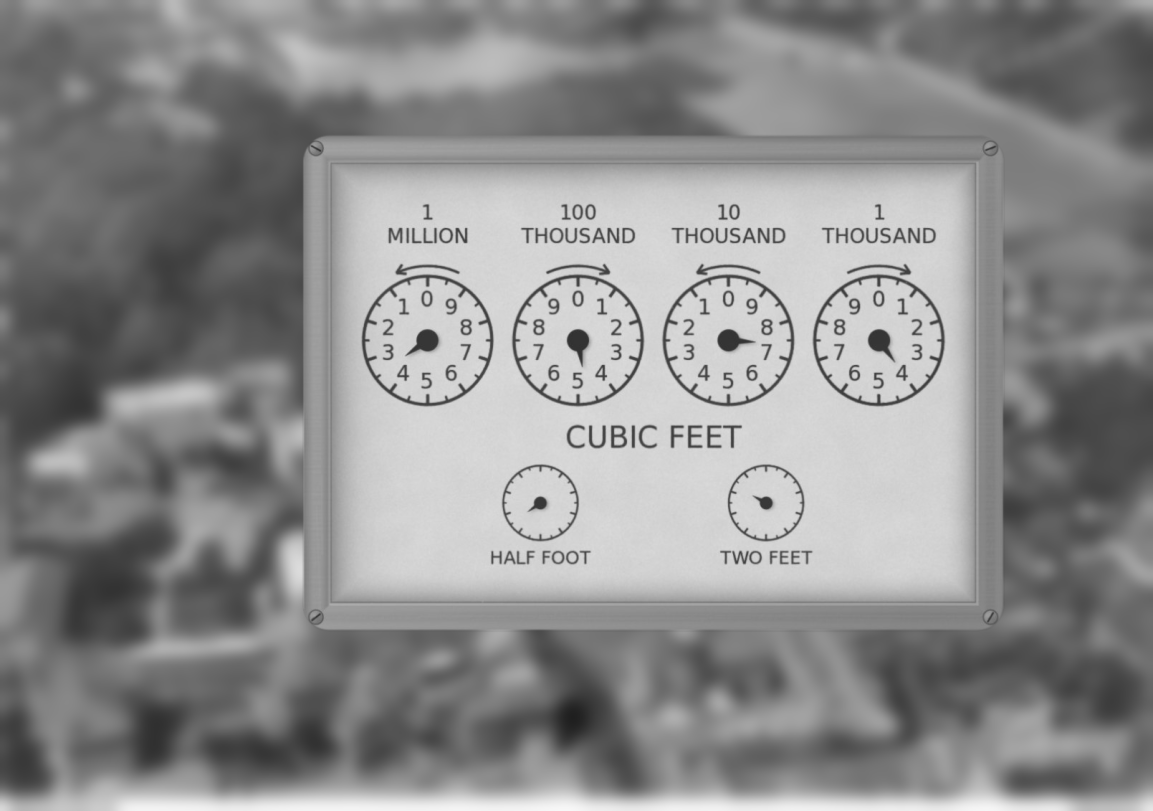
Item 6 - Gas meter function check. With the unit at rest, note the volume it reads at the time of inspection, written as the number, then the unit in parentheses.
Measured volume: 347400 (ft³)
